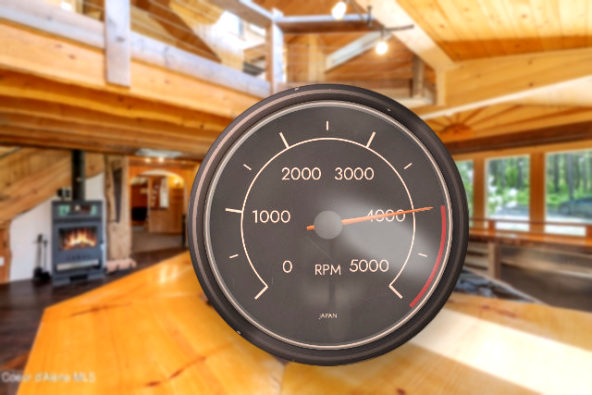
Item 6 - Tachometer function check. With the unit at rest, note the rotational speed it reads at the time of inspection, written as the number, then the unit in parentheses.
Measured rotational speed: 4000 (rpm)
